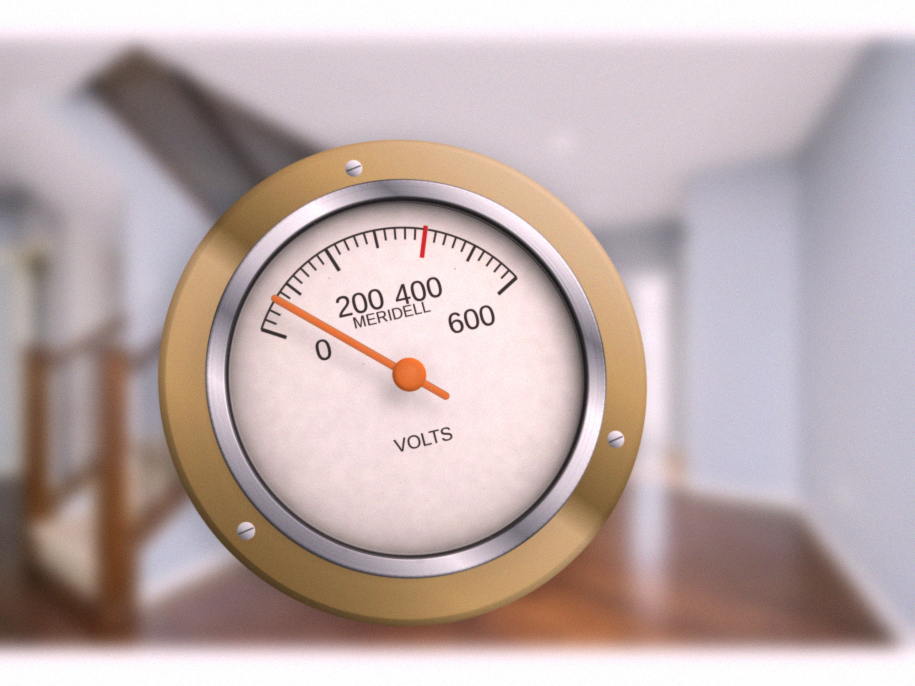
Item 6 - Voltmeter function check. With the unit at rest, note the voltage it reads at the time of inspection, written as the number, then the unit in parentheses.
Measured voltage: 60 (V)
